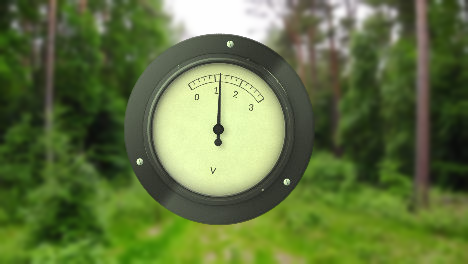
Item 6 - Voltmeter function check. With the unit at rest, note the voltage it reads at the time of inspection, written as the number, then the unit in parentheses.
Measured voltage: 1.2 (V)
